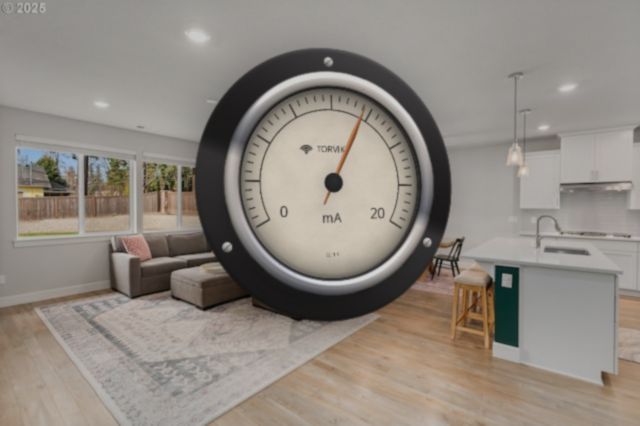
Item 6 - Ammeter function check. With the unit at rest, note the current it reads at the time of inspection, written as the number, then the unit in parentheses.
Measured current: 12 (mA)
